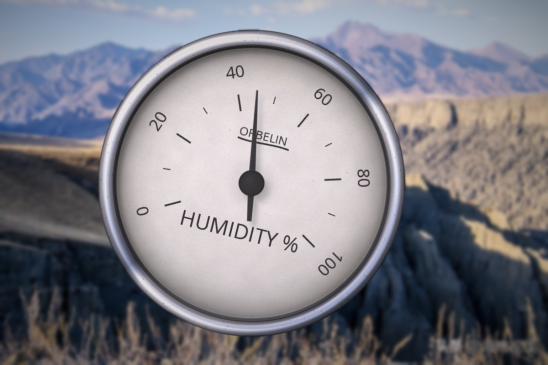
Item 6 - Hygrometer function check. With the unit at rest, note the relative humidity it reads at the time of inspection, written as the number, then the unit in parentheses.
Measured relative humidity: 45 (%)
